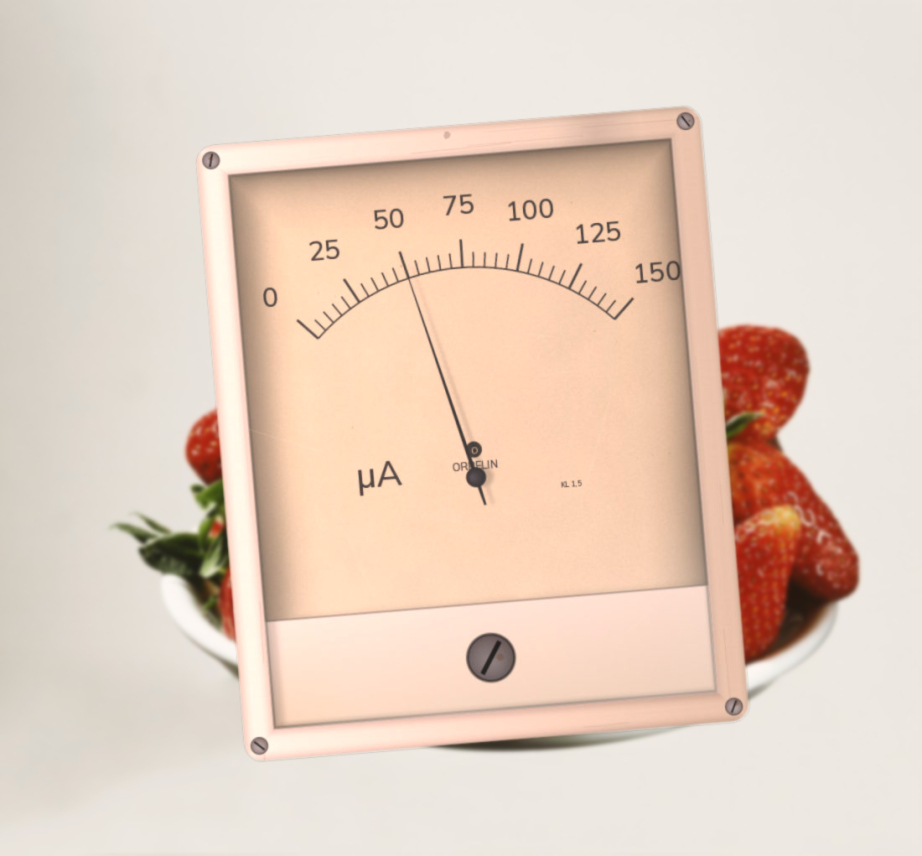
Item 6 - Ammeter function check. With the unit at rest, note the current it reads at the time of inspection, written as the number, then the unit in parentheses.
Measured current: 50 (µA)
